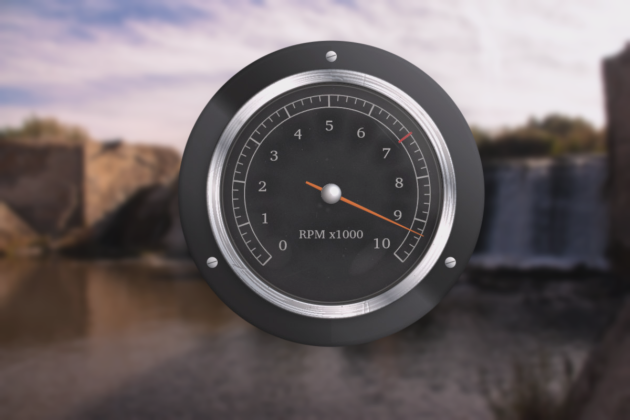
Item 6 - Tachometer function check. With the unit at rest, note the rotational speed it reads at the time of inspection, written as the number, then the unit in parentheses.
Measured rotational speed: 9300 (rpm)
